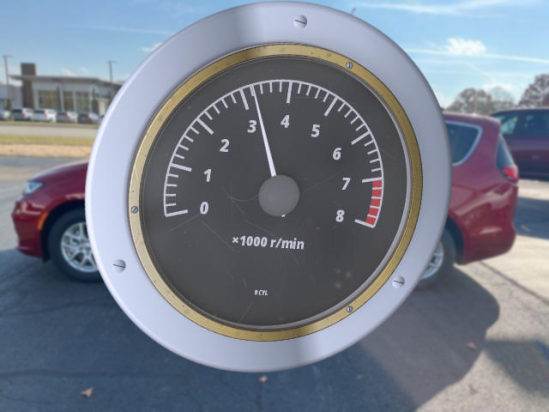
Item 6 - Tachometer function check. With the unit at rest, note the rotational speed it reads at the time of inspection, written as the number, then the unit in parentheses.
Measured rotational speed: 3200 (rpm)
